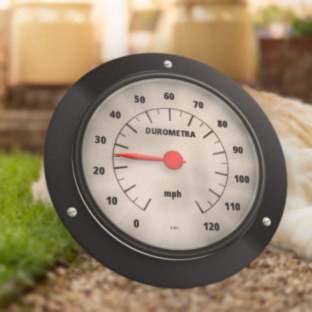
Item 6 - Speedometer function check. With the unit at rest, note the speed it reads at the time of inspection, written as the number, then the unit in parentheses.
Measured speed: 25 (mph)
